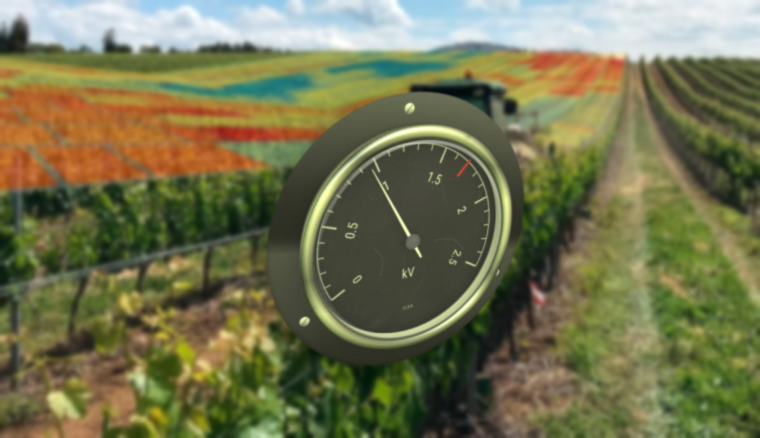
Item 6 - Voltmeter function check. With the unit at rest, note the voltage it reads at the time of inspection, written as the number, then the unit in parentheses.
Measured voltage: 0.95 (kV)
